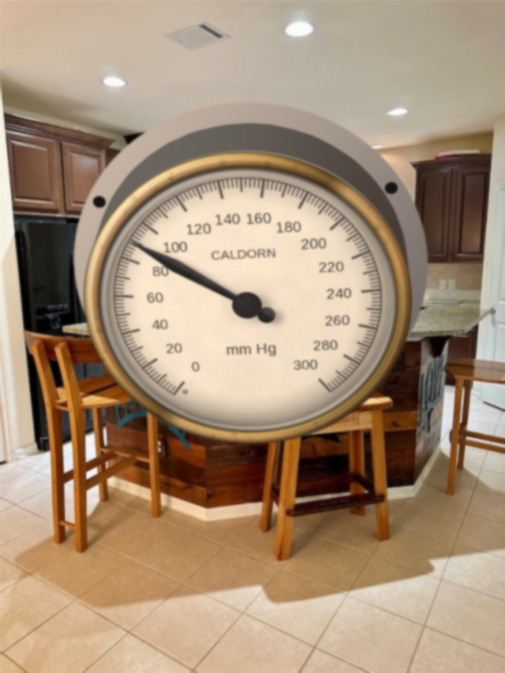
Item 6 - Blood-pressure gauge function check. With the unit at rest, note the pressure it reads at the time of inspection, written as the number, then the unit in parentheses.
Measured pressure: 90 (mmHg)
